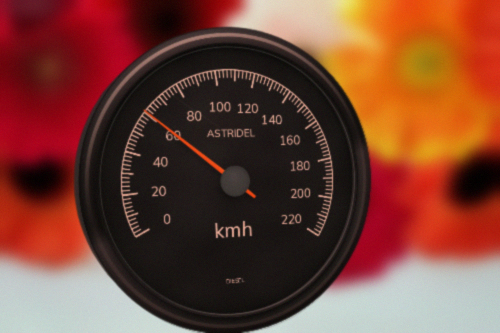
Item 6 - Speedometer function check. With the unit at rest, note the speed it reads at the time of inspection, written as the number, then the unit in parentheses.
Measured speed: 60 (km/h)
